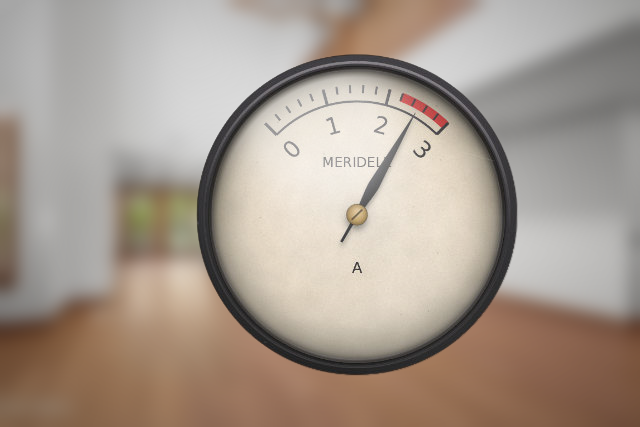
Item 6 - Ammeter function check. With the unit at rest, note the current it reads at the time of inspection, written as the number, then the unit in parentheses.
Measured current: 2.5 (A)
